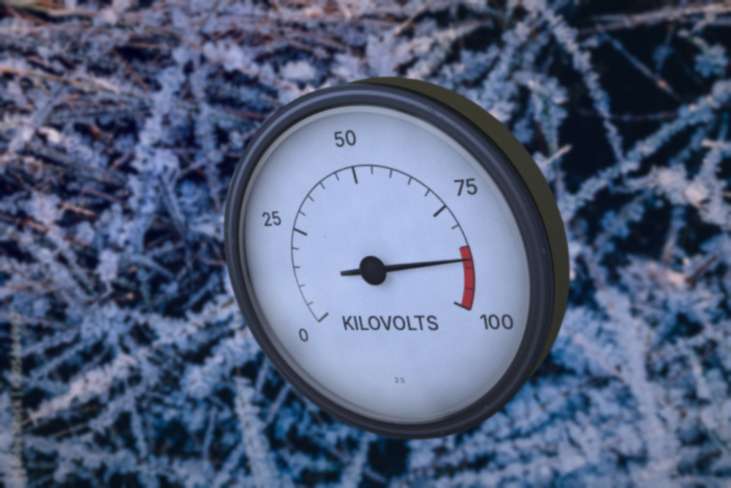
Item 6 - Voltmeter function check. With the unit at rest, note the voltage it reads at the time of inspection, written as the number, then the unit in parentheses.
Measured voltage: 87.5 (kV)
